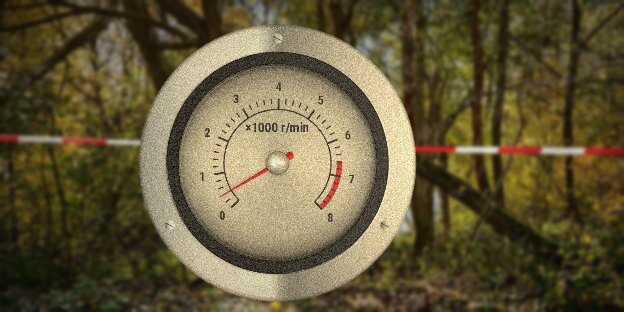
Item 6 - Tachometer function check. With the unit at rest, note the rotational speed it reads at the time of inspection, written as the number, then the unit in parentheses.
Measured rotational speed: 400 (rpm)
